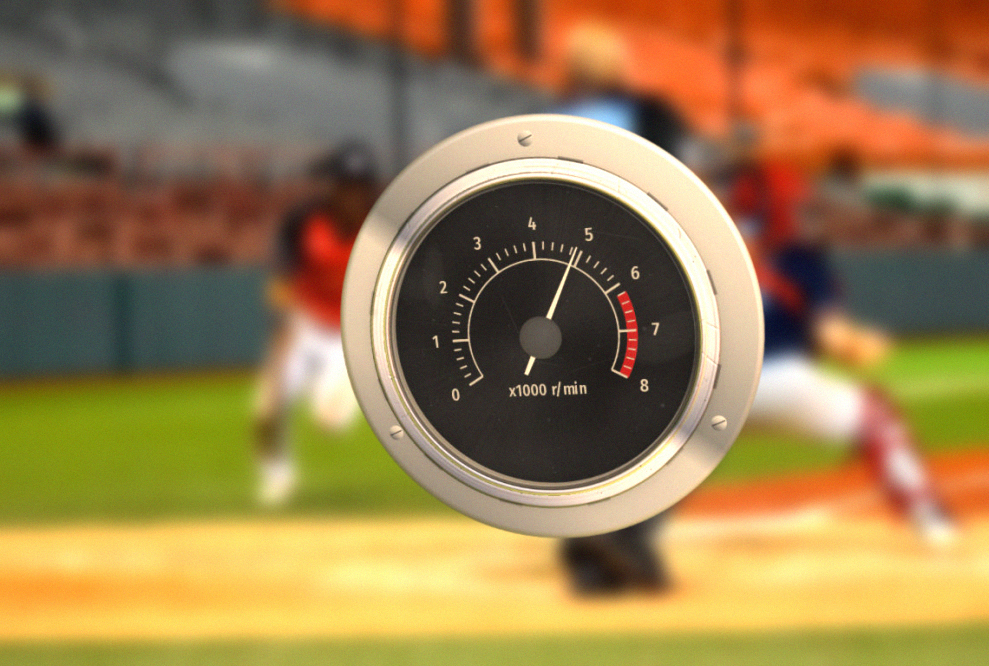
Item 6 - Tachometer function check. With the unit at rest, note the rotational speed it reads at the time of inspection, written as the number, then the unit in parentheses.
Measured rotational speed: 4900 (rpm)
